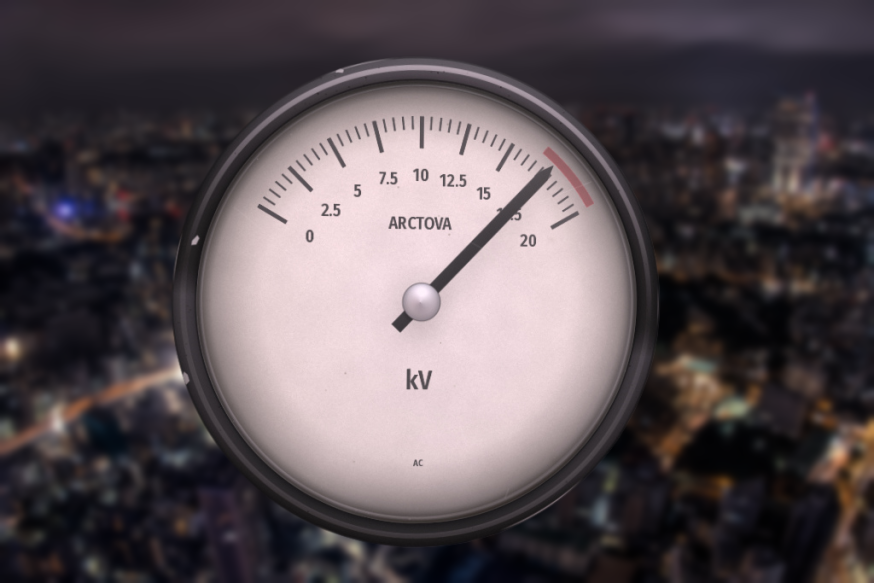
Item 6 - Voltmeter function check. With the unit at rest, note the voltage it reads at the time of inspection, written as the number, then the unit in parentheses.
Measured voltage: 17.25 (kV)
